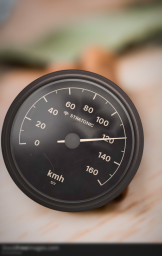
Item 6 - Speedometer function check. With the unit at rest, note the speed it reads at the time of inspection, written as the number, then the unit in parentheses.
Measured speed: 120 (km/h)
